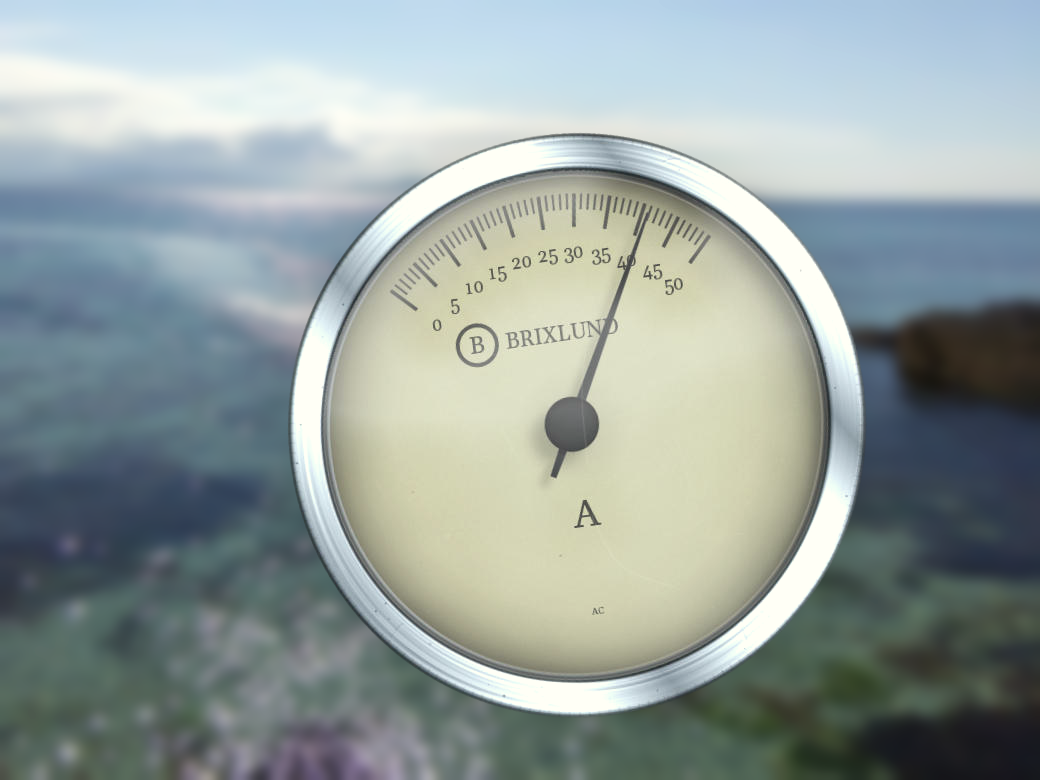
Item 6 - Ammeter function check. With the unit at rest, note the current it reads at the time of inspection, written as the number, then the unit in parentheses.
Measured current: 41 (A)
